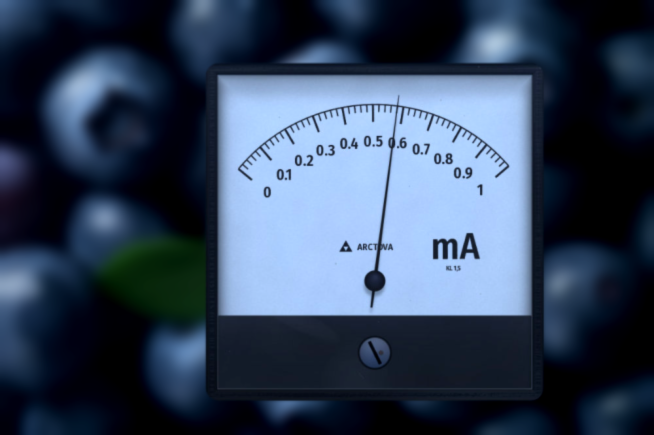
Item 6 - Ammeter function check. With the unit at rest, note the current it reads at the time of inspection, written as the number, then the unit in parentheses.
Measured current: 0.58 (mA)
